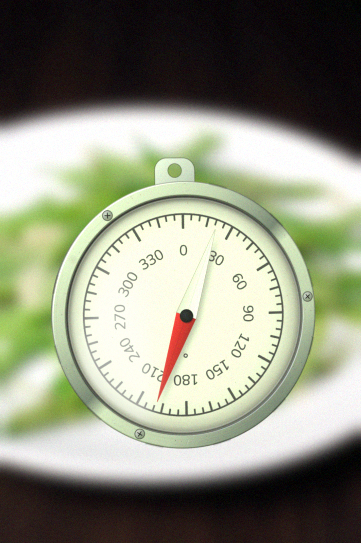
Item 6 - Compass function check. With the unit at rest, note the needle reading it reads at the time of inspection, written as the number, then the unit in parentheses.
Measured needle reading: 200 (°)
